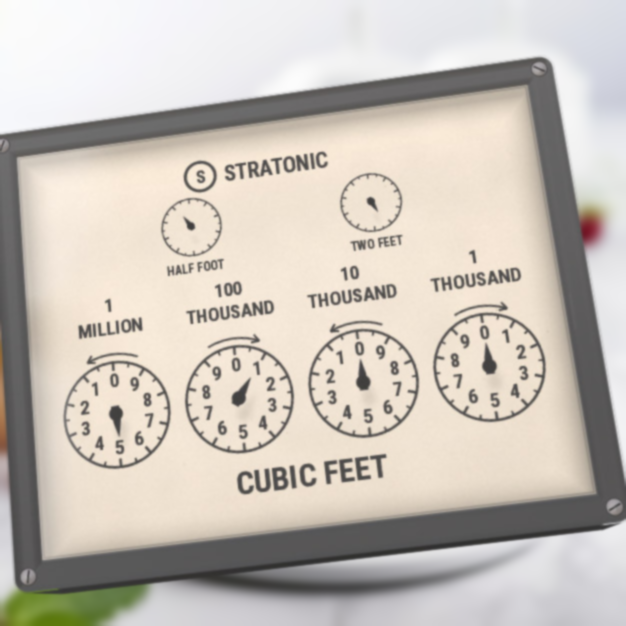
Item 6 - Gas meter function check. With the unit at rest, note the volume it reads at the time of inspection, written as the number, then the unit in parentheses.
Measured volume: 510000 (ft³)
